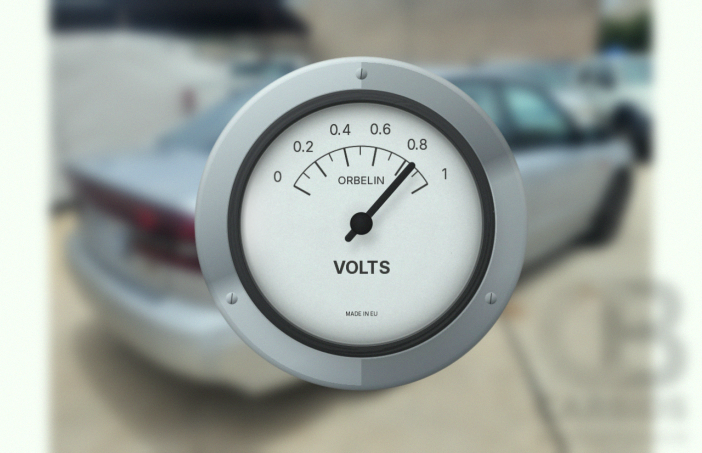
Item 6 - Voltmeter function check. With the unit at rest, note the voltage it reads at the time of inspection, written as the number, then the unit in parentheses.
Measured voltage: 0.85 (V)
